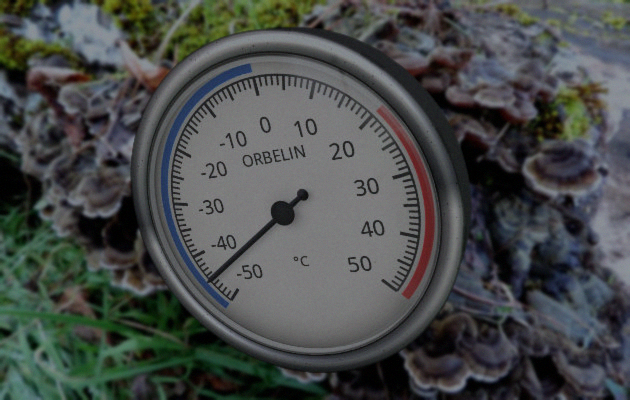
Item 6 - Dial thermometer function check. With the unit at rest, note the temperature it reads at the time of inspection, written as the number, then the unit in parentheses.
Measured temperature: -45 (°C)
